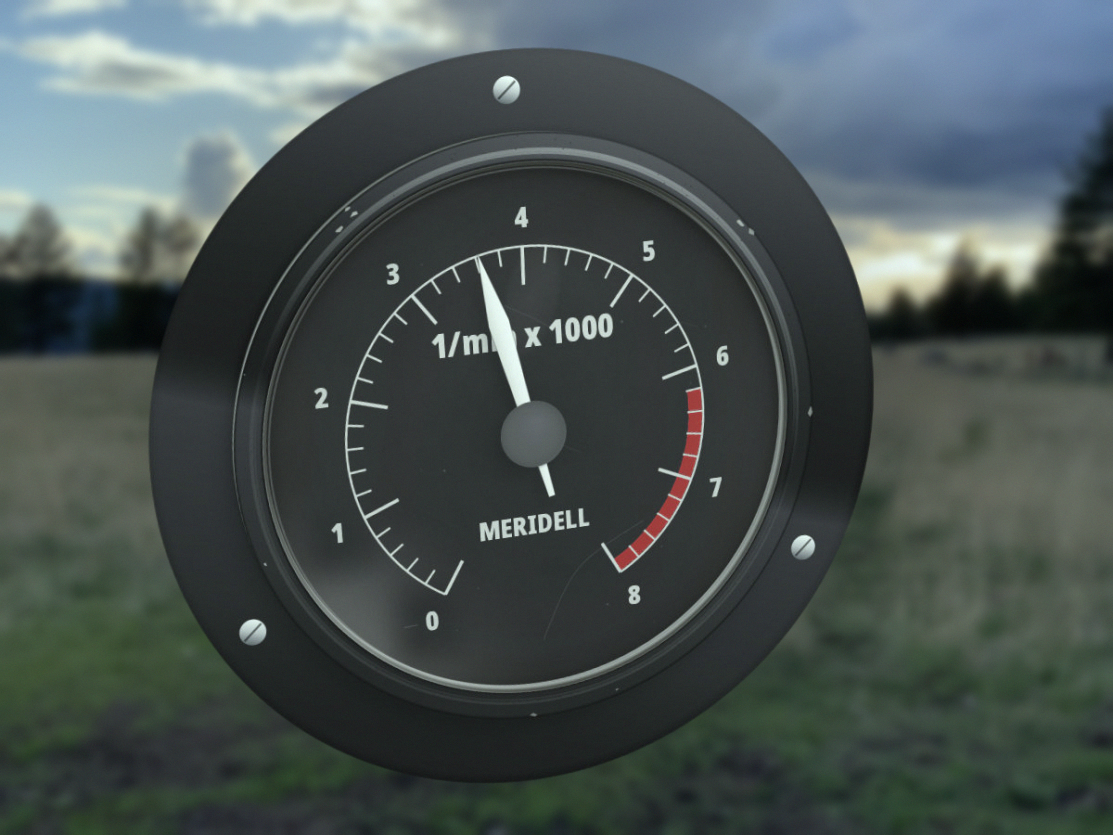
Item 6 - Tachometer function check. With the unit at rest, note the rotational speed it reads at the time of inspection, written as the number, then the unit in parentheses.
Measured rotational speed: 3600 (rpm)
